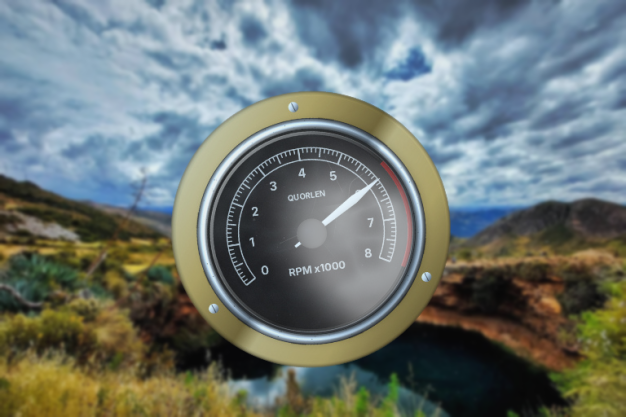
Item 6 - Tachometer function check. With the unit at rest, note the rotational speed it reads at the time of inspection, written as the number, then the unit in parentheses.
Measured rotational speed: 6000 (rpm)
